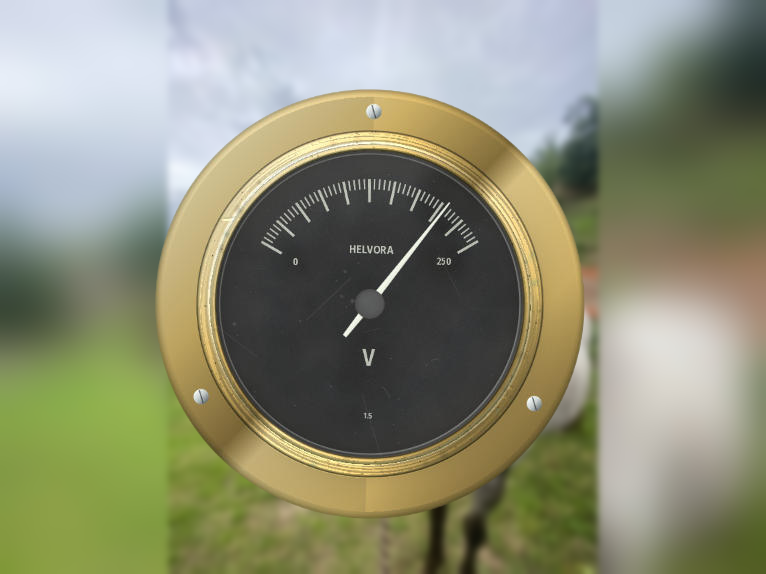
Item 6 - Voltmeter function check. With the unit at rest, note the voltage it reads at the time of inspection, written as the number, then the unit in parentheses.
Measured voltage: 205 (V)
